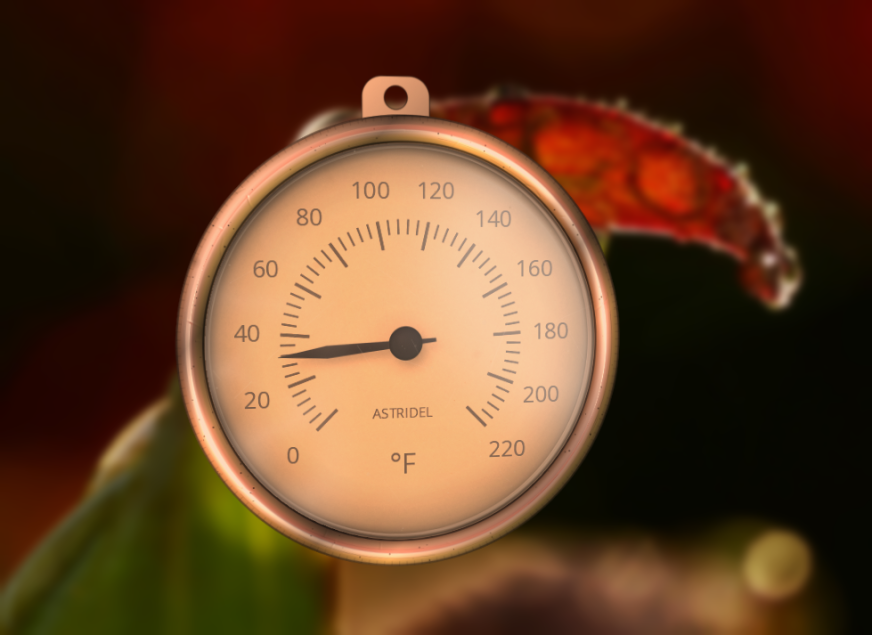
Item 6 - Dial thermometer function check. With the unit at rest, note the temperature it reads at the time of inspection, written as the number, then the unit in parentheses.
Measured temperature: 32 (°F)
